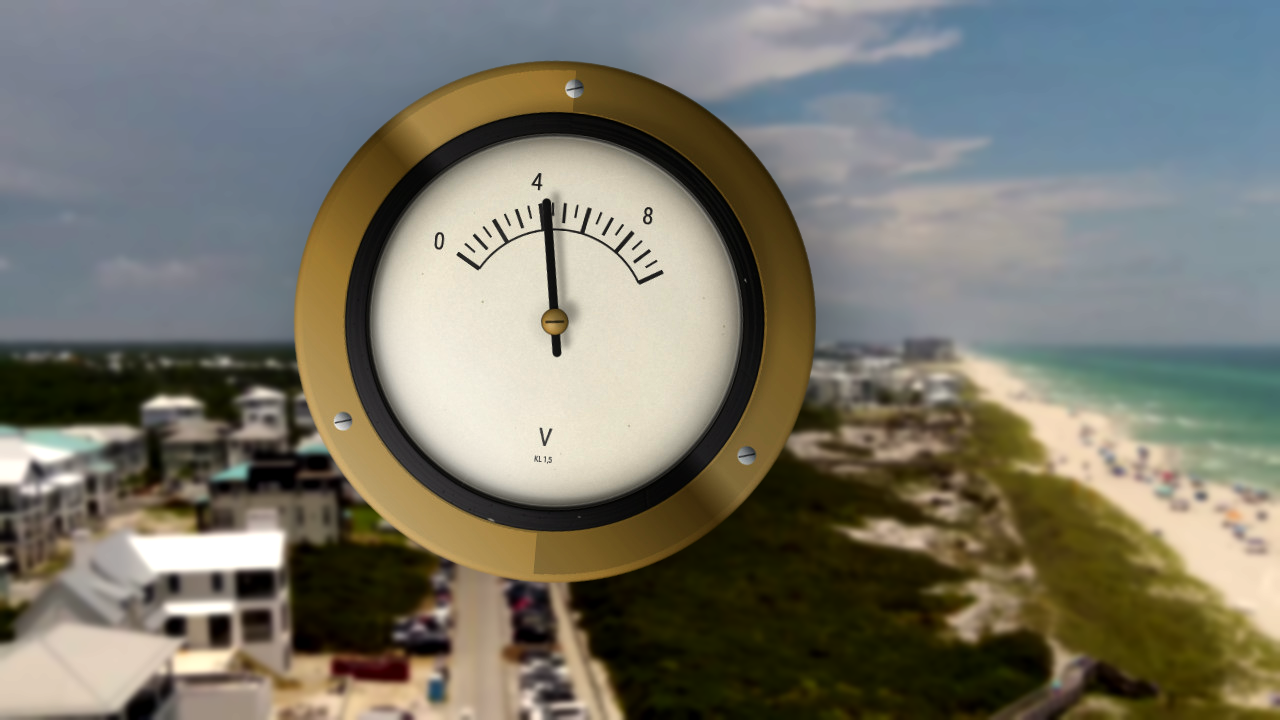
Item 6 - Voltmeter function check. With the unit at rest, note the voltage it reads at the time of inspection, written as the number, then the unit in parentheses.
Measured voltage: 4.25 (V)
